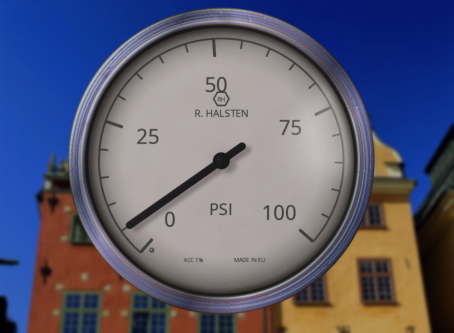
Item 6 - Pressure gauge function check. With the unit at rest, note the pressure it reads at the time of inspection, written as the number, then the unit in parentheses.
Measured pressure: 5 (psi)
